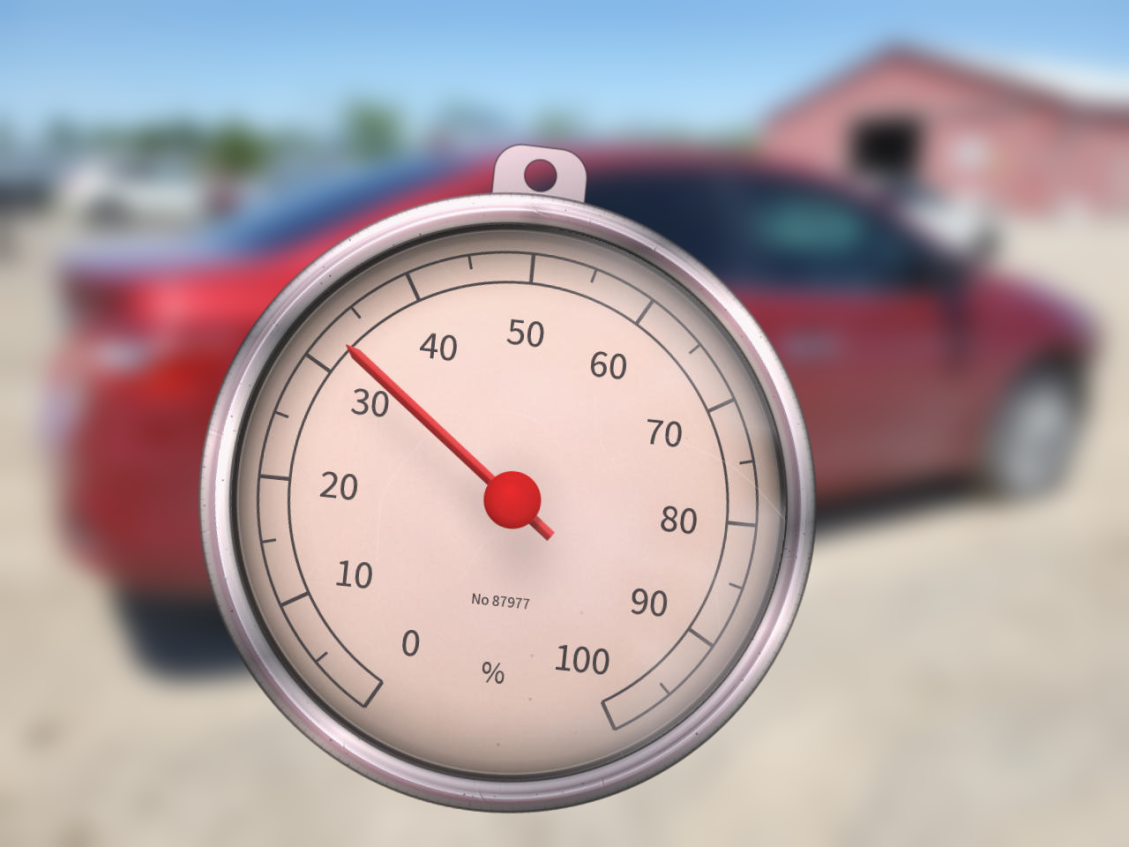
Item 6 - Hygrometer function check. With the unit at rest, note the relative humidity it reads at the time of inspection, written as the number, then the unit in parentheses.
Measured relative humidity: 32.5 (%)
